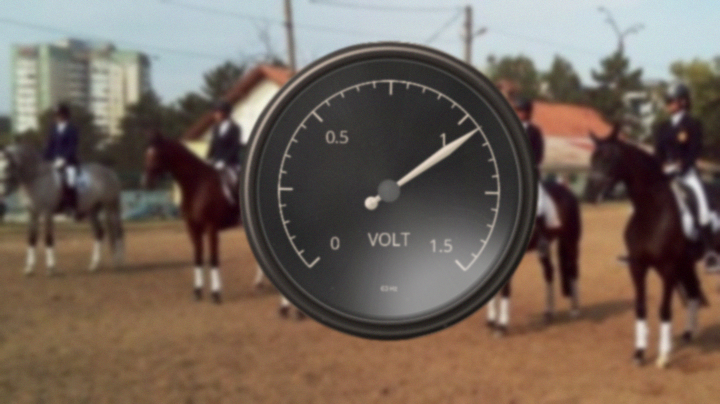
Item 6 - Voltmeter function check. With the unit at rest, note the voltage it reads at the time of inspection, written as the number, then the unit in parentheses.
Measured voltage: 1.05 (V)
